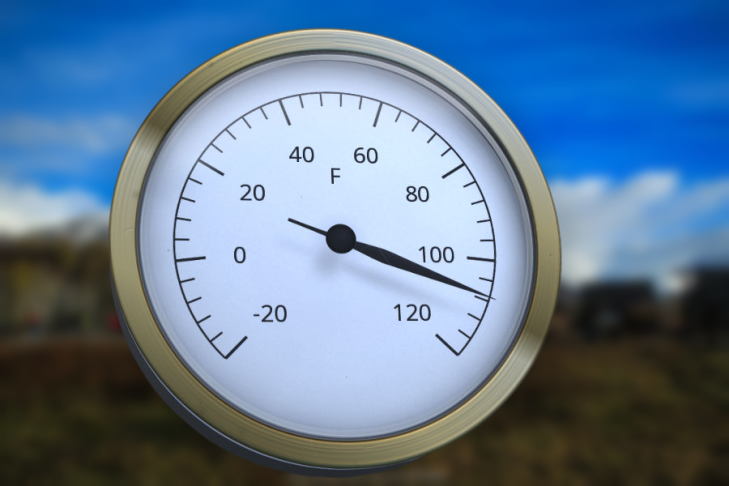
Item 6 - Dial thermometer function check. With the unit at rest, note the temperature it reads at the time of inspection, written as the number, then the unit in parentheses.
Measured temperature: 108 (°F)
